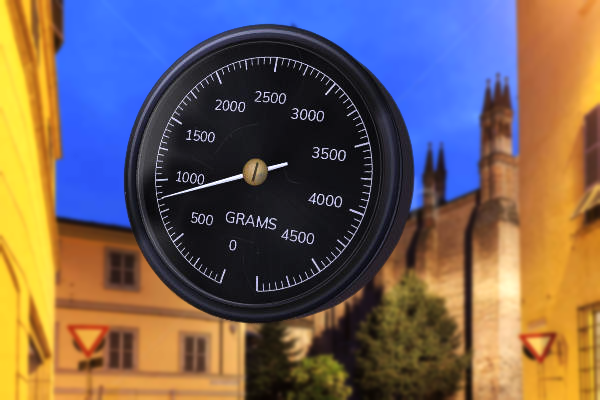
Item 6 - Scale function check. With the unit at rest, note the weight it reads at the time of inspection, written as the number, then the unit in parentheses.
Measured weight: 850 (g)
